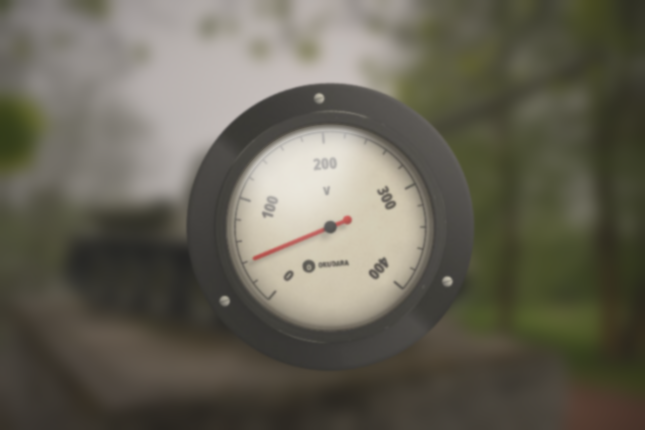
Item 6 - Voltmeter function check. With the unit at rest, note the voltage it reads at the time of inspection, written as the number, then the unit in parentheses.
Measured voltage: 40 (V)
